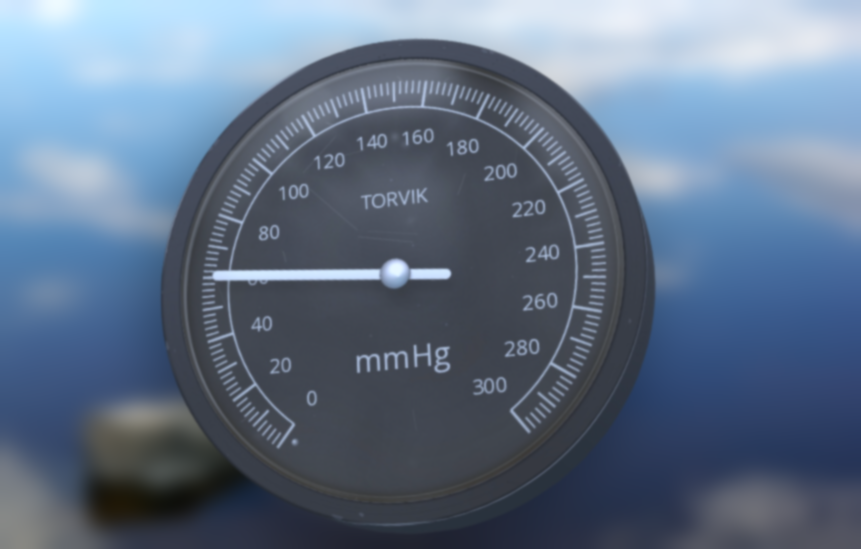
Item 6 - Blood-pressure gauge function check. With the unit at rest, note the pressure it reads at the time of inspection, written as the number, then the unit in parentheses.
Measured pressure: 60 (mmHg)
